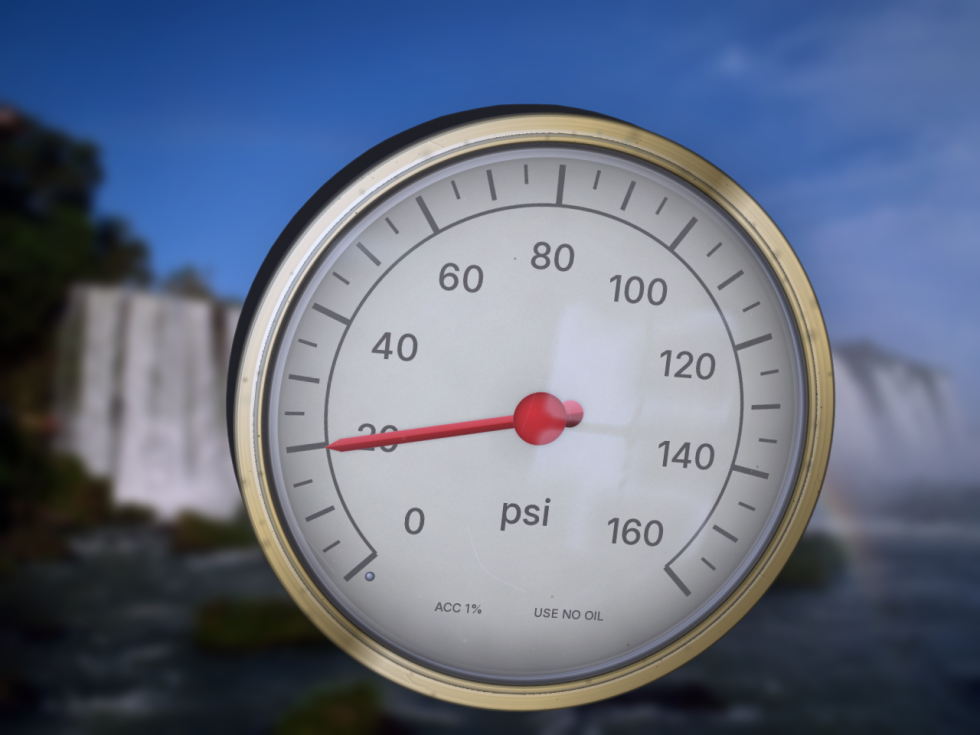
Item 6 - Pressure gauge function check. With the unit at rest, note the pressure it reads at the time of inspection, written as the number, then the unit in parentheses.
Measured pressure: 20 (psi)
